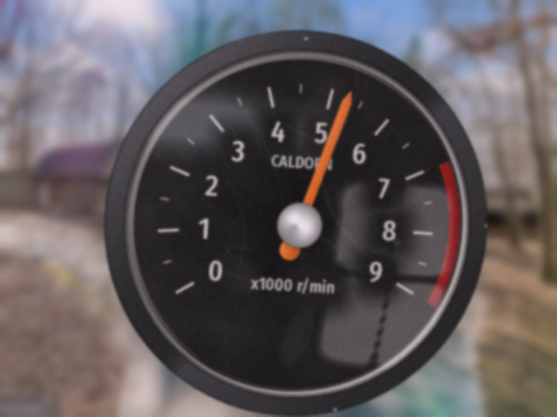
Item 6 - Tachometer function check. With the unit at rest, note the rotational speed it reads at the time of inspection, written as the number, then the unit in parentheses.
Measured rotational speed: 5250 (rpm)
